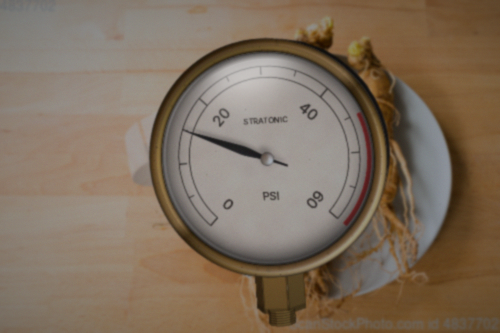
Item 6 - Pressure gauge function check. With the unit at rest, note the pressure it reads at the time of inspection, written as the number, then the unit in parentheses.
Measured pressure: 15 (psi)
